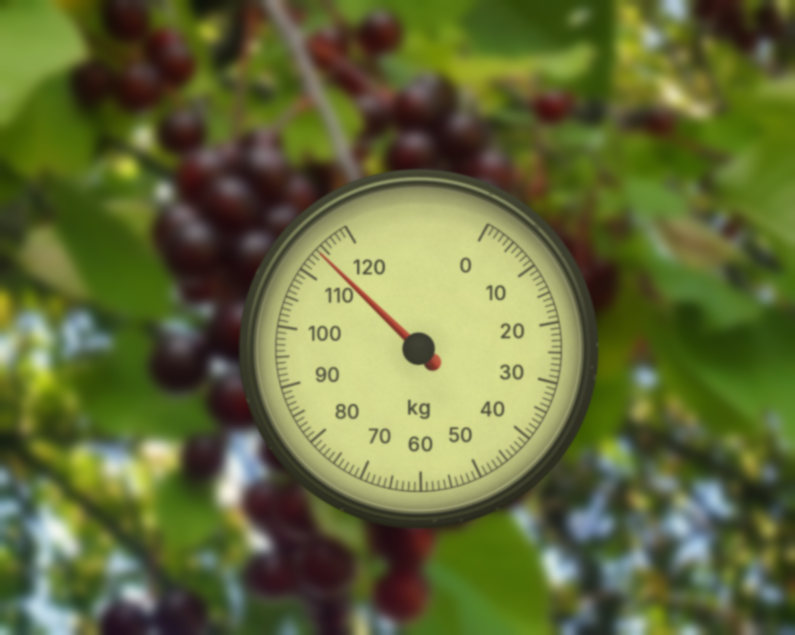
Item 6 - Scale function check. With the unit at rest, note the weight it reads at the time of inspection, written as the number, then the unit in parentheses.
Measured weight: 114 (kg)
